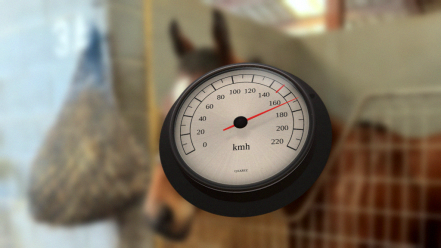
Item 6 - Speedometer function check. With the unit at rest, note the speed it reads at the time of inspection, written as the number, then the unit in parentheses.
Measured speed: 170 (km/h)
